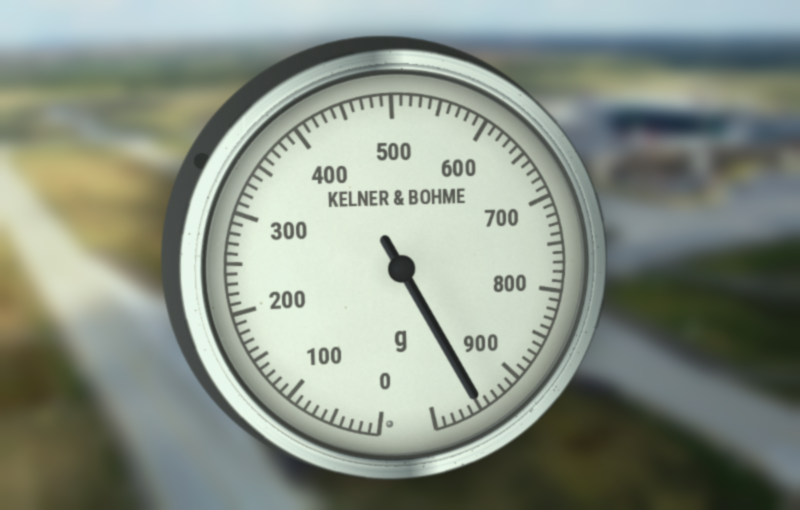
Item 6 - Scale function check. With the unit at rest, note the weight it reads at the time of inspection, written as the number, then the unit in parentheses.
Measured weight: 950 (g)
